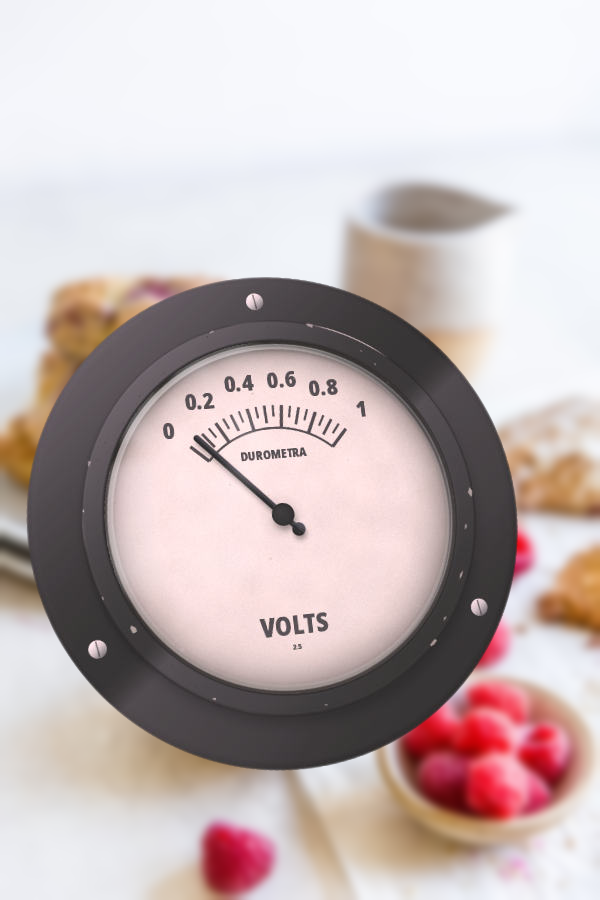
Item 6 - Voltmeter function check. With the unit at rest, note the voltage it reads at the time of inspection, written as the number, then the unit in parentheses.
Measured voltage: 0.05 (V)
